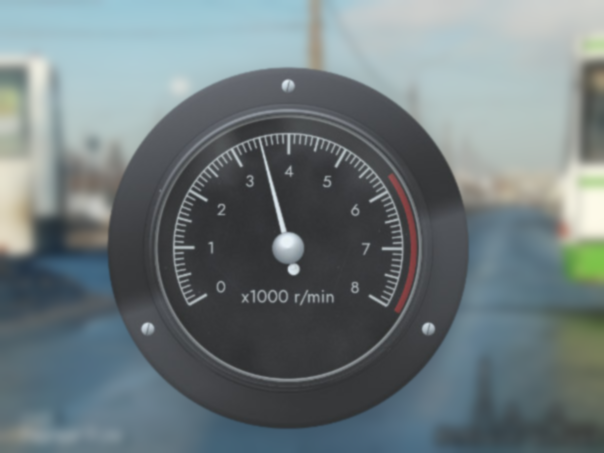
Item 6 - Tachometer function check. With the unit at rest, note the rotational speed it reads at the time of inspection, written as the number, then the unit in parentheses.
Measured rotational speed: 3500 (rpm)
